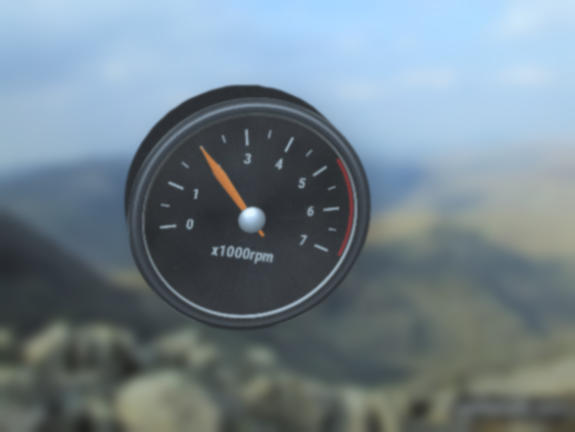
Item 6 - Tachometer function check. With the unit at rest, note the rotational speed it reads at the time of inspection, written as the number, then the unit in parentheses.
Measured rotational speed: 2000 (rpm)
